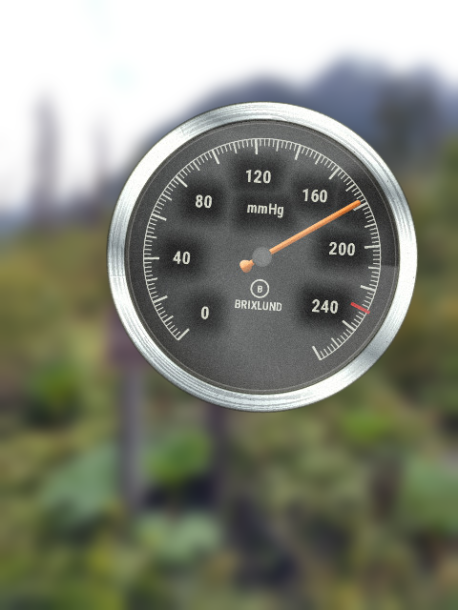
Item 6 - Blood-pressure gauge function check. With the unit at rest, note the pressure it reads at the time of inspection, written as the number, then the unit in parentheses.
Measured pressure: 178 (mmHg)
